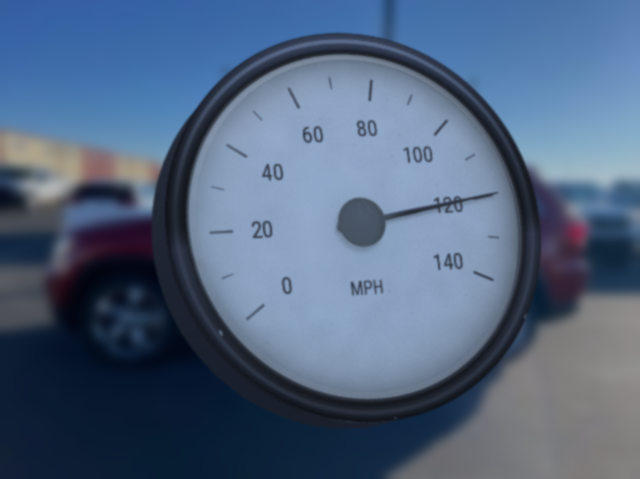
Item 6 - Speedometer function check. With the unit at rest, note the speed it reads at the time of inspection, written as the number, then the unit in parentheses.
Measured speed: 120 (mph)
